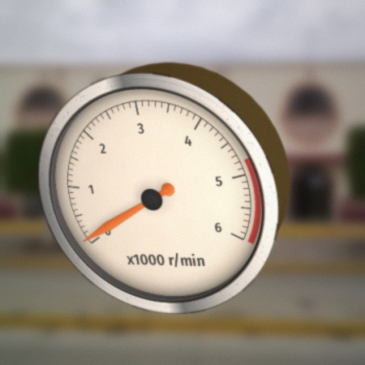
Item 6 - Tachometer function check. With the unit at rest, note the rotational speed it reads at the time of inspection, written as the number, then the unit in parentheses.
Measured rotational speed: 100 (rpm)
